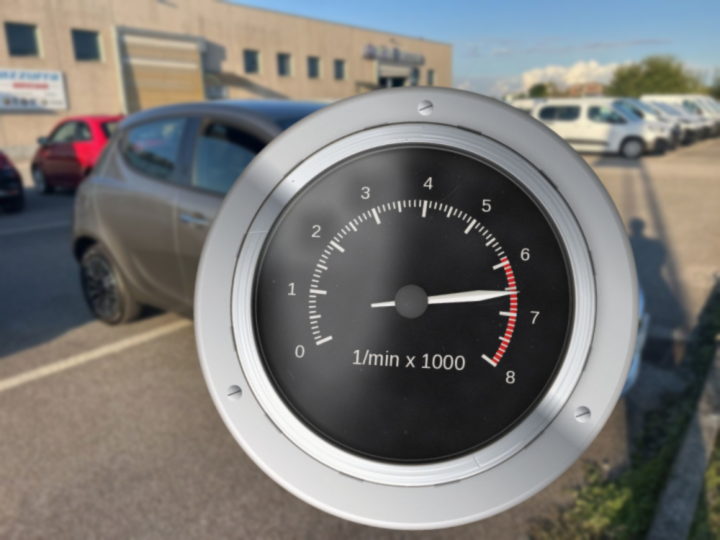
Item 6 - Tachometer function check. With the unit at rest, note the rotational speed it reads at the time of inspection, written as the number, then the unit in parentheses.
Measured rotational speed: 6600 (rpm)
